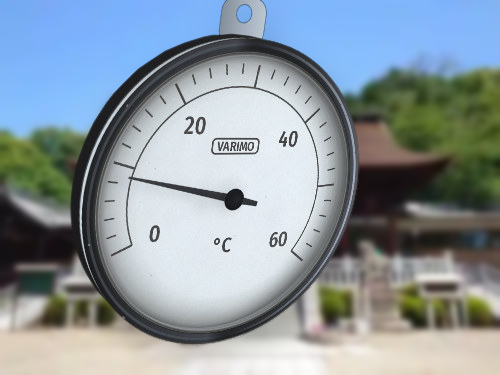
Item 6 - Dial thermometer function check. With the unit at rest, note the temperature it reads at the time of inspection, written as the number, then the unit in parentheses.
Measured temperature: 9 (°C)
